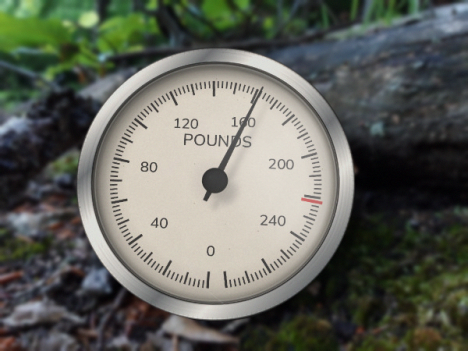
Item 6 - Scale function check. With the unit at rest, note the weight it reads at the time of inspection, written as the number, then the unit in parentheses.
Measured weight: 162 (lb)
